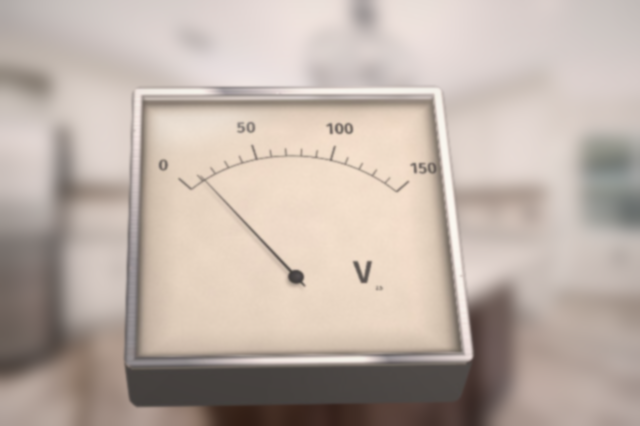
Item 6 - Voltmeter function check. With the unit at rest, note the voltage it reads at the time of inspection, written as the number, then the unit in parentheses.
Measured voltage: 10 (V)
